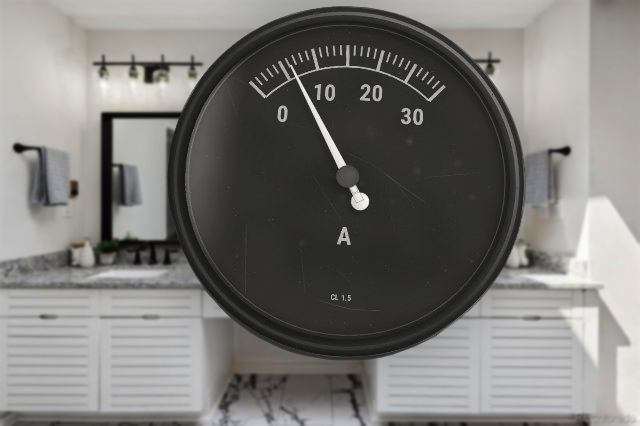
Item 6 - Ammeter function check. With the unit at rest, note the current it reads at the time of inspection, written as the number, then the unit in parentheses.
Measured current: 6 (A)
